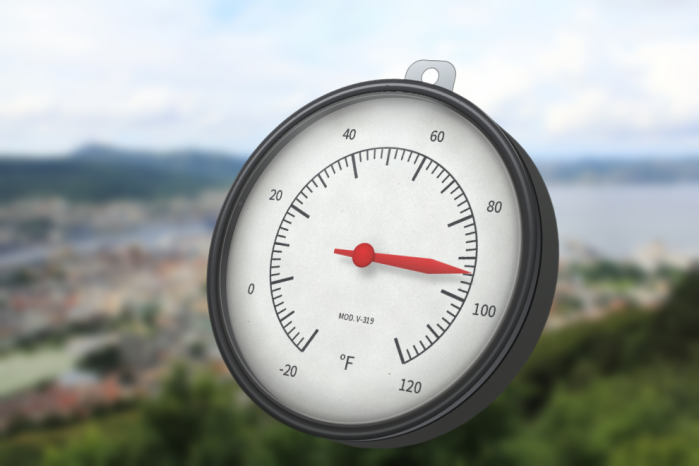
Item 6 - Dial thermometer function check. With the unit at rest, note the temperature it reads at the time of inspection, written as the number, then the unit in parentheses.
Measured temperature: 94 (°F)
